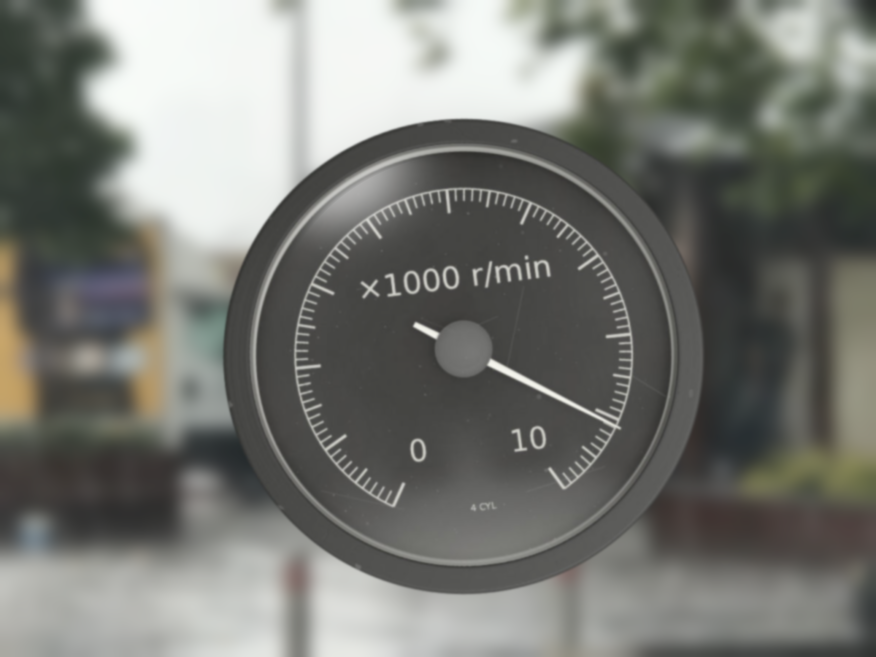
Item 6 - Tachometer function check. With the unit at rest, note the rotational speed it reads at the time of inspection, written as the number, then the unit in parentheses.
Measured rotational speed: 9100 (rpm)
